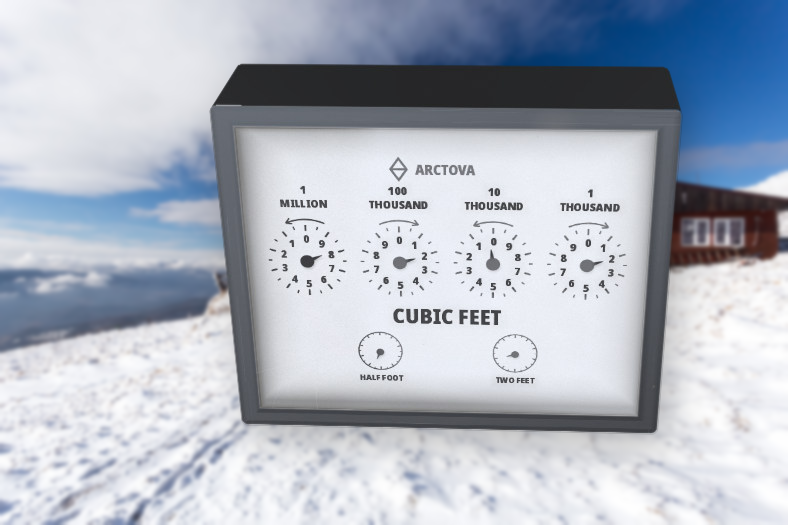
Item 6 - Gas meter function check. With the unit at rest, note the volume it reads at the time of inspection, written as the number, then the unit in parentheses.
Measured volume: 820200 (ft³)
